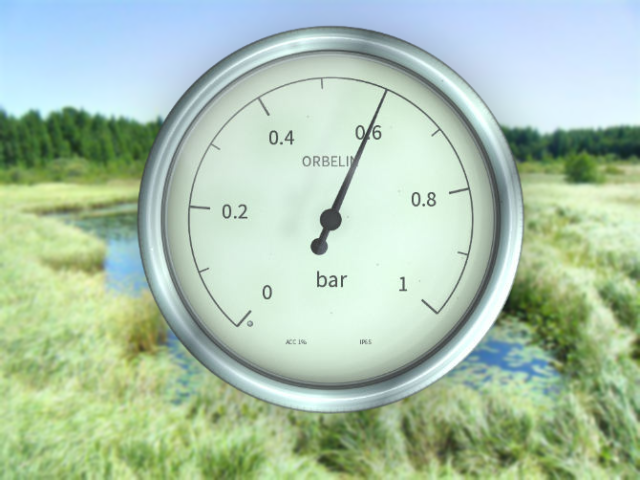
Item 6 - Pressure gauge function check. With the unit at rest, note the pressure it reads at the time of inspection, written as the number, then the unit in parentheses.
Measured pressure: 0.6 (bar)
